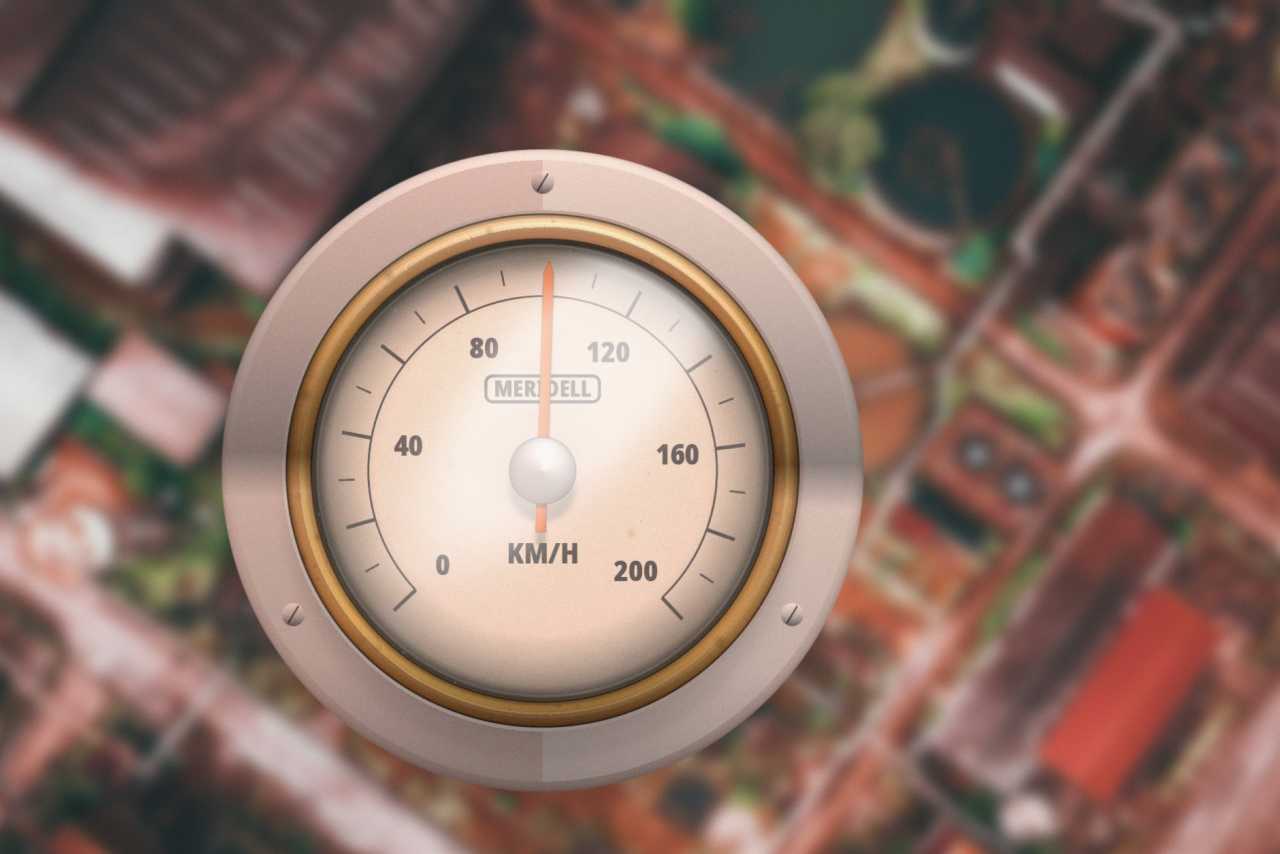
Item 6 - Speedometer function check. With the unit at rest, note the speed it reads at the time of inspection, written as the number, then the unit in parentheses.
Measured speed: 100 (km/h)
